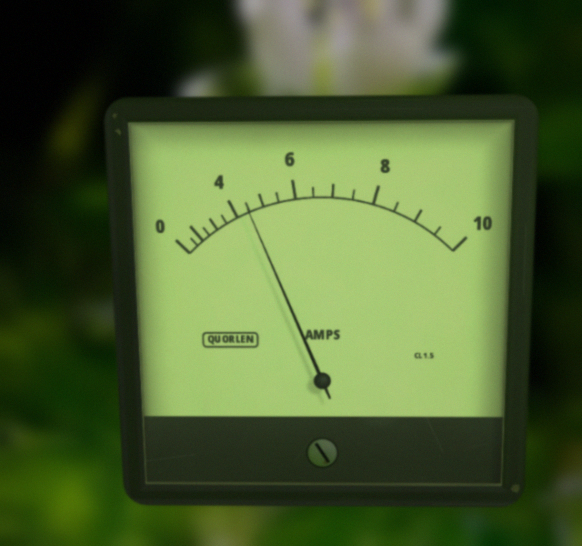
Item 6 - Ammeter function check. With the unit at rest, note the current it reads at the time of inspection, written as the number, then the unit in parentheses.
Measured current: 4.5 (A)
